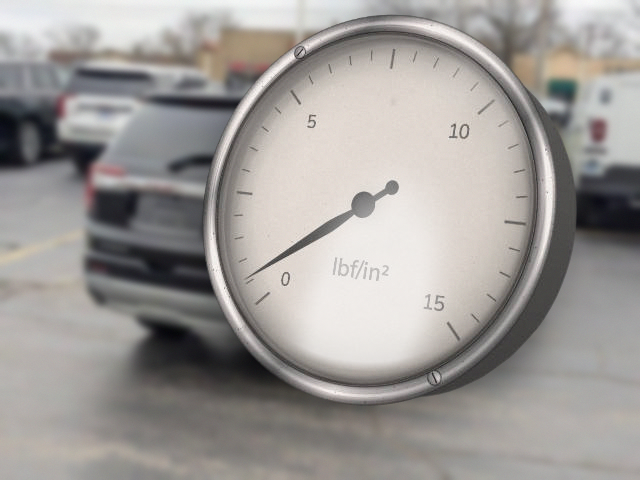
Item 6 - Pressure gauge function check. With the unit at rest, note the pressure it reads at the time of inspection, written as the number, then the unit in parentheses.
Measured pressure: 0.5 (psi)
